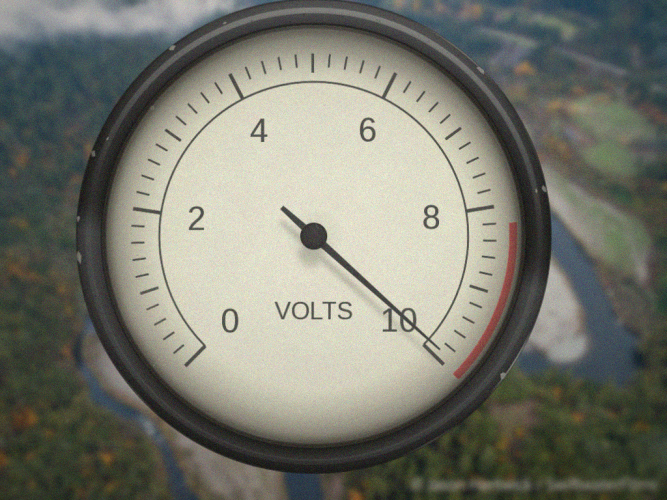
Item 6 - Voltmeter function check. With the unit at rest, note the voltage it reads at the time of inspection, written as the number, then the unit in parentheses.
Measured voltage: 9.9 (V)
